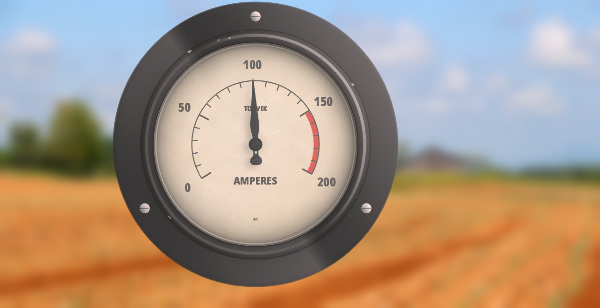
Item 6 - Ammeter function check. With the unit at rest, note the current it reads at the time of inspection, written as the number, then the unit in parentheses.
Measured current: 100 (A)
